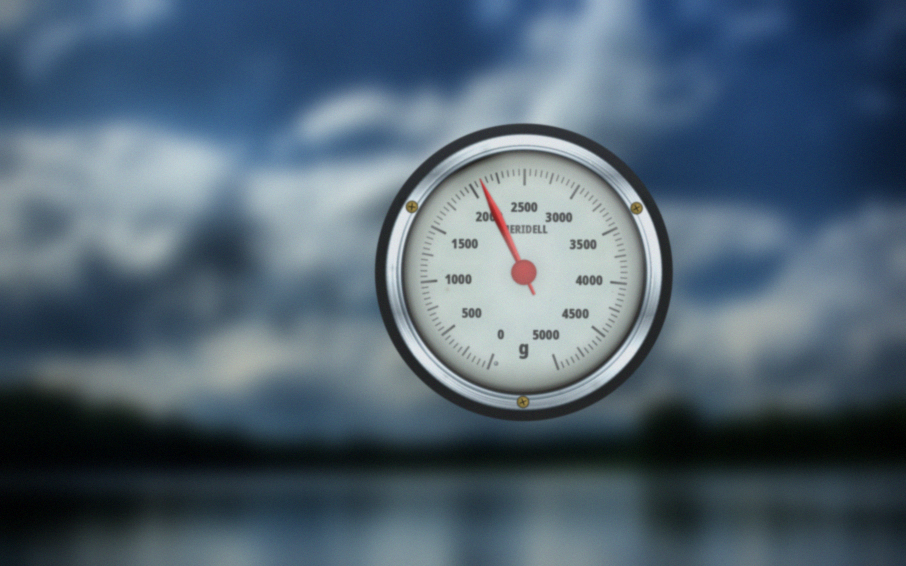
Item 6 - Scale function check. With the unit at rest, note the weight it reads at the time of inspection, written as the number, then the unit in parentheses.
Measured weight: 2100 (g)
